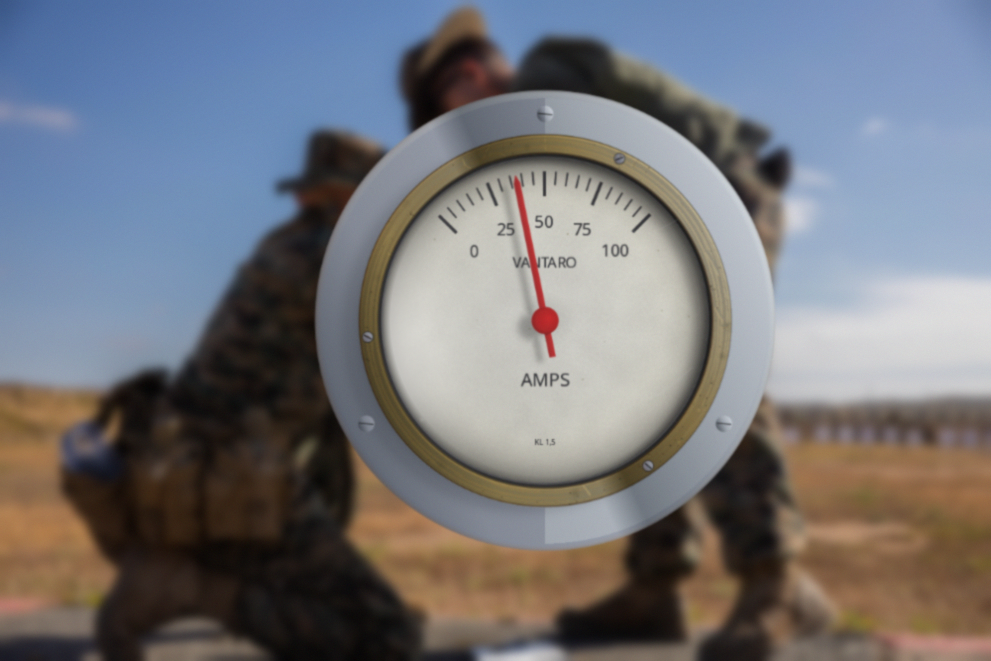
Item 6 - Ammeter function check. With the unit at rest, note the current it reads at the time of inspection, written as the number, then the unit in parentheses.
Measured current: 37.5 (A)
